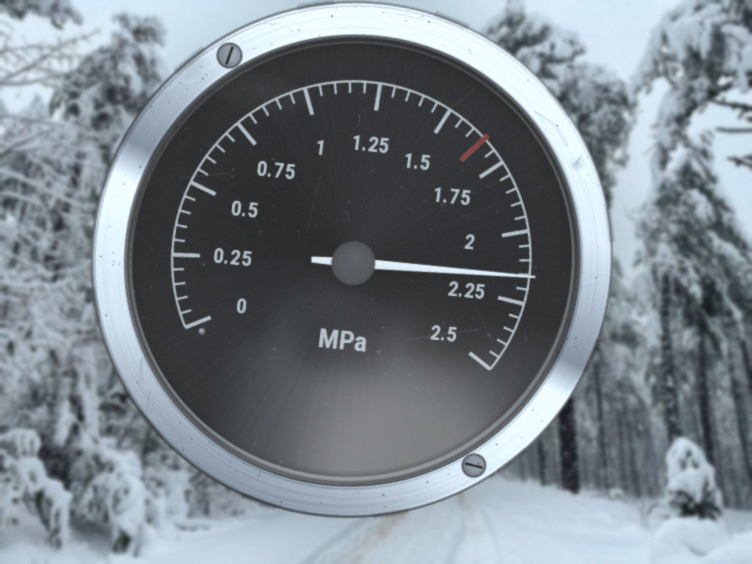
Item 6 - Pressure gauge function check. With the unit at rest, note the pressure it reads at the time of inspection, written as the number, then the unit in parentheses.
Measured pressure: 2.15 (MPa)
